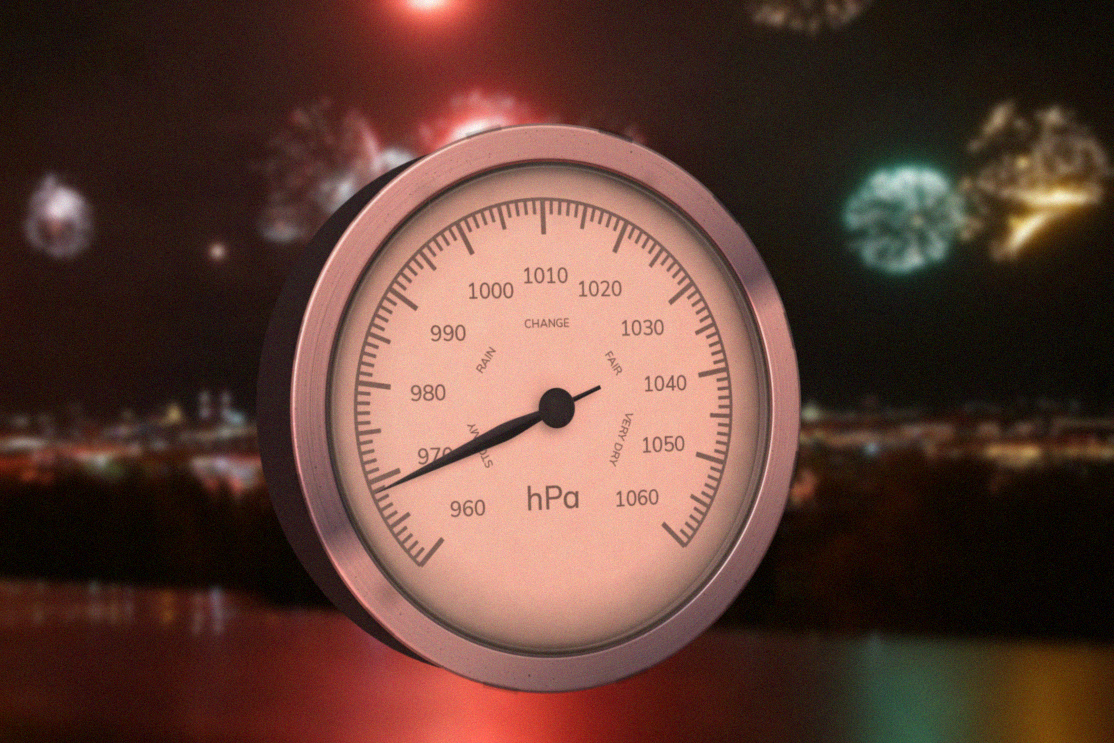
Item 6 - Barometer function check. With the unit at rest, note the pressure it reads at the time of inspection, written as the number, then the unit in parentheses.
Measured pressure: 969 (hPa)
